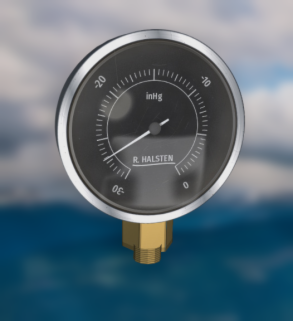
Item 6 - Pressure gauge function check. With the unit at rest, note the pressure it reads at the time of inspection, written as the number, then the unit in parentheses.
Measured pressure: -27 (inHg)
